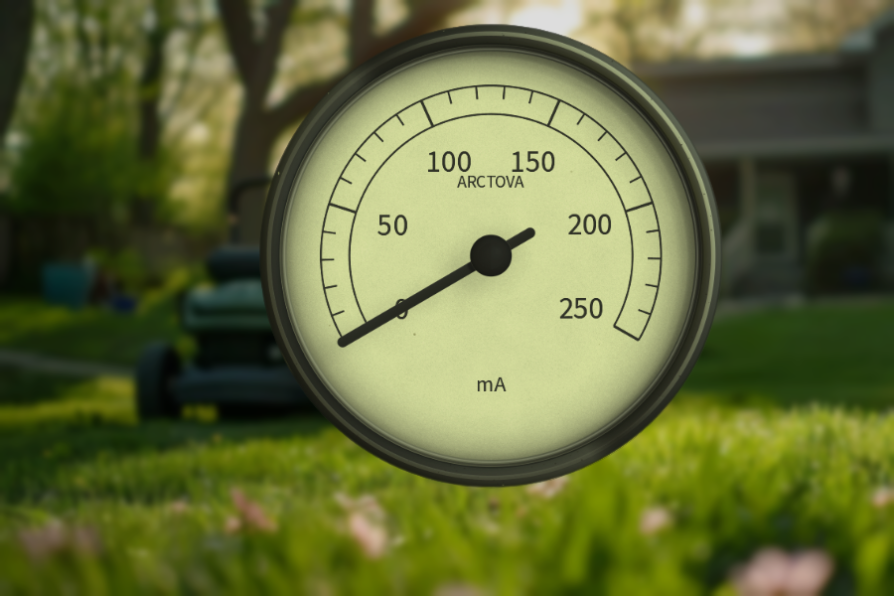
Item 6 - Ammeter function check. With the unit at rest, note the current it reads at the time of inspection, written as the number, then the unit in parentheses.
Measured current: 0 (mA)
